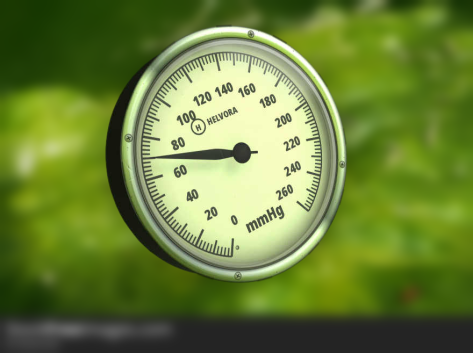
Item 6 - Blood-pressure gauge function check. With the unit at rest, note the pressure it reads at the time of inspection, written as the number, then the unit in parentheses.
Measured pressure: 70 (mmHg)
